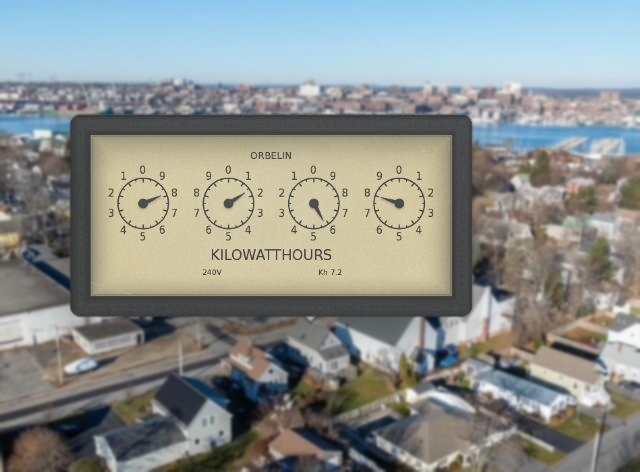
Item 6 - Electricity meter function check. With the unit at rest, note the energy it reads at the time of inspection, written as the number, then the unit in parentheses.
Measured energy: 8158 (kWh)
